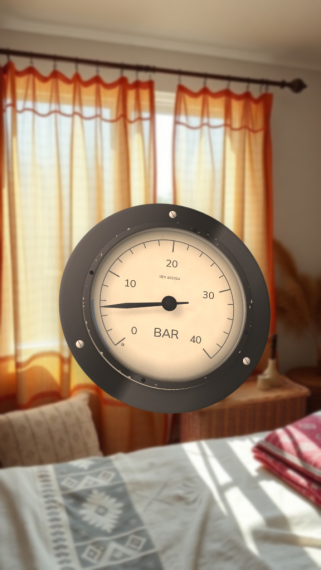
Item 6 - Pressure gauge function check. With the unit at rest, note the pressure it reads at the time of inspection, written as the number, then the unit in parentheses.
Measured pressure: 5 (bar)
